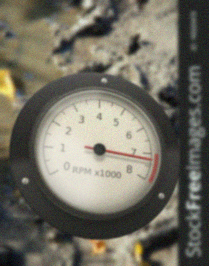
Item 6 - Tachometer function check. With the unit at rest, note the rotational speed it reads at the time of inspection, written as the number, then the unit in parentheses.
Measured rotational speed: 7250 (rpm)
